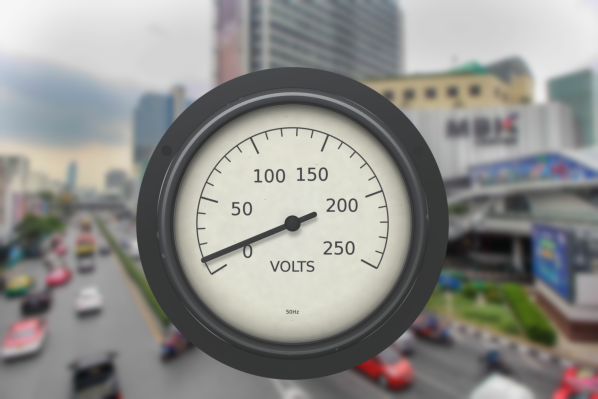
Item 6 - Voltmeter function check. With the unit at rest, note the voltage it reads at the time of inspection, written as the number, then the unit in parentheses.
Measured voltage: 10 (V)
